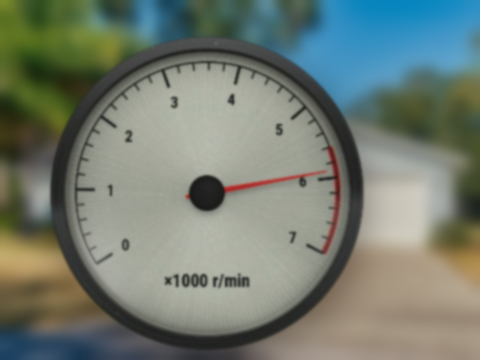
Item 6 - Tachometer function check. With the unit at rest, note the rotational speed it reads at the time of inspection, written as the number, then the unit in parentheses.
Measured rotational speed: 5900 (rpm)
